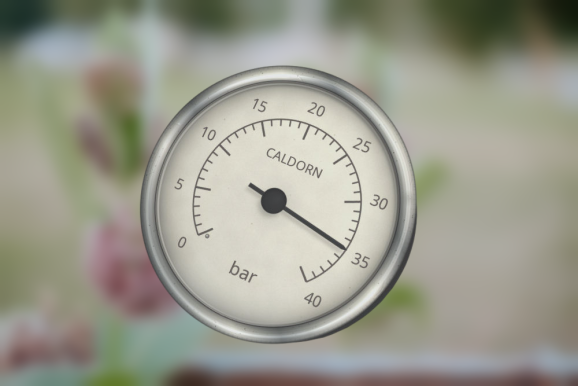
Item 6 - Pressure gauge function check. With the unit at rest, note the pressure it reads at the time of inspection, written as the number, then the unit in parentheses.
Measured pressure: 35 (bar)
